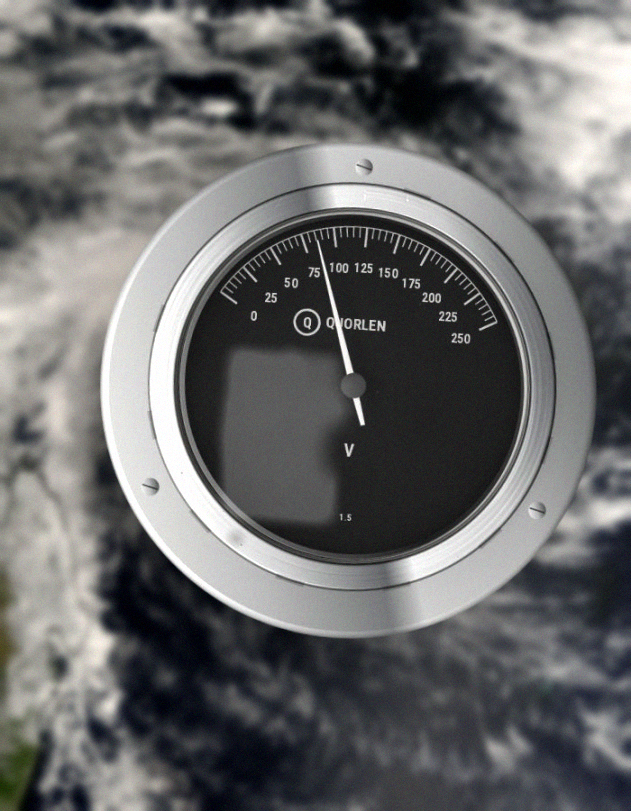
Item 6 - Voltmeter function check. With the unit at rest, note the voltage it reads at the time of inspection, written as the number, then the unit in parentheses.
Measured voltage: 85 (V)
